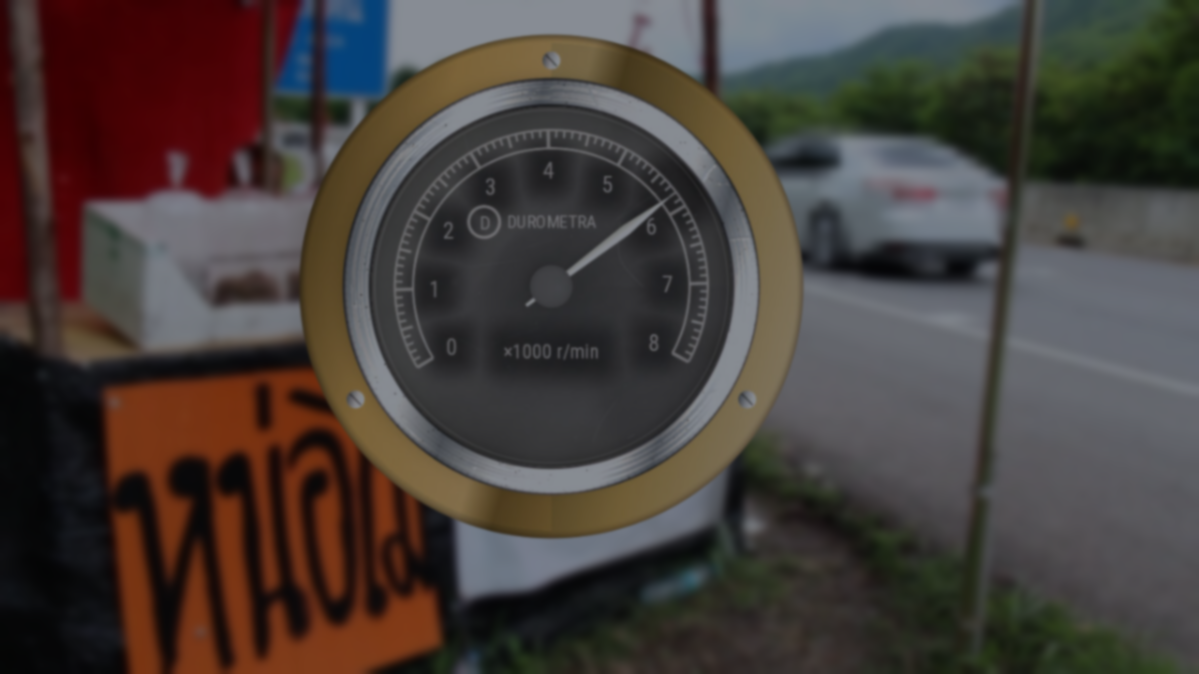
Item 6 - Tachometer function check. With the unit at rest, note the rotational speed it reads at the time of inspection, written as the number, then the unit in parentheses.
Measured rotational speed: 5800 (rpm)
